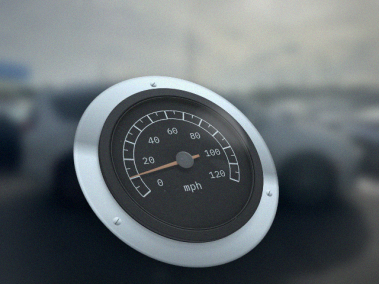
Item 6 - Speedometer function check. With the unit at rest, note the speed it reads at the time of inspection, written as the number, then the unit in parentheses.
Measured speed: 10 (mph)
